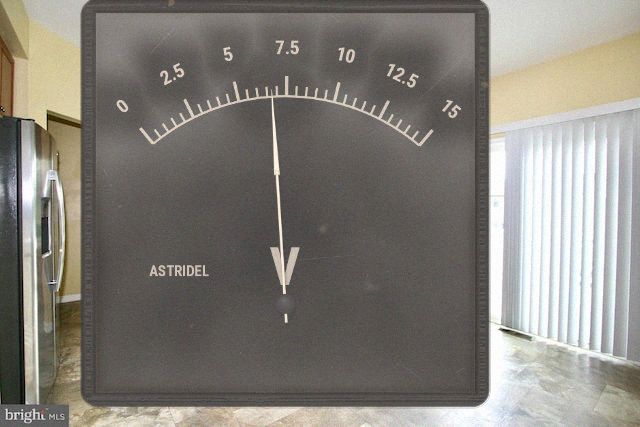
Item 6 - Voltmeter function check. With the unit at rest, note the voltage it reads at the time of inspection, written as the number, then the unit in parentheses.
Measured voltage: 6.75 (V)
